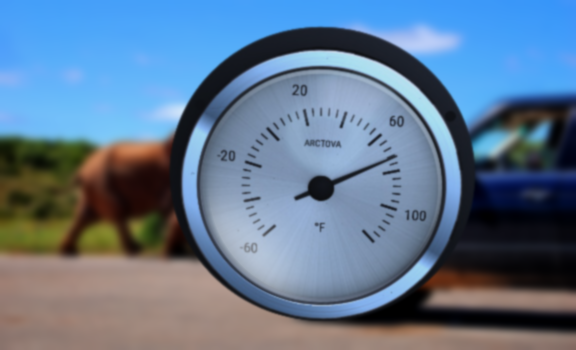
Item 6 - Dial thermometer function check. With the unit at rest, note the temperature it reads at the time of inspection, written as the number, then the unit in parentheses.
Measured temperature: 72 (°F)
